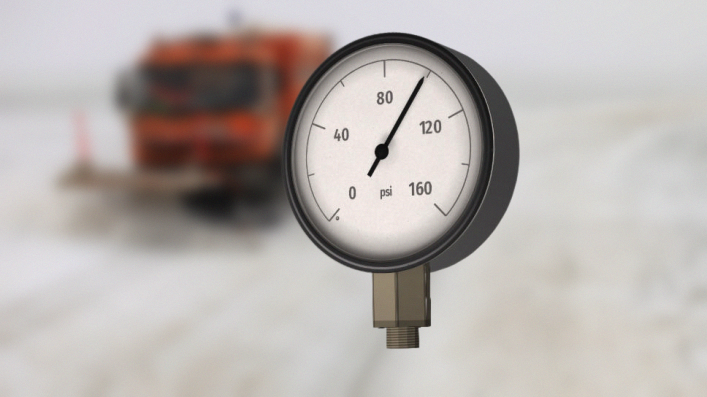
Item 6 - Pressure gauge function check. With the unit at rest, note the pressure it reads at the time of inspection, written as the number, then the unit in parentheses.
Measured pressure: 100 (psi)
